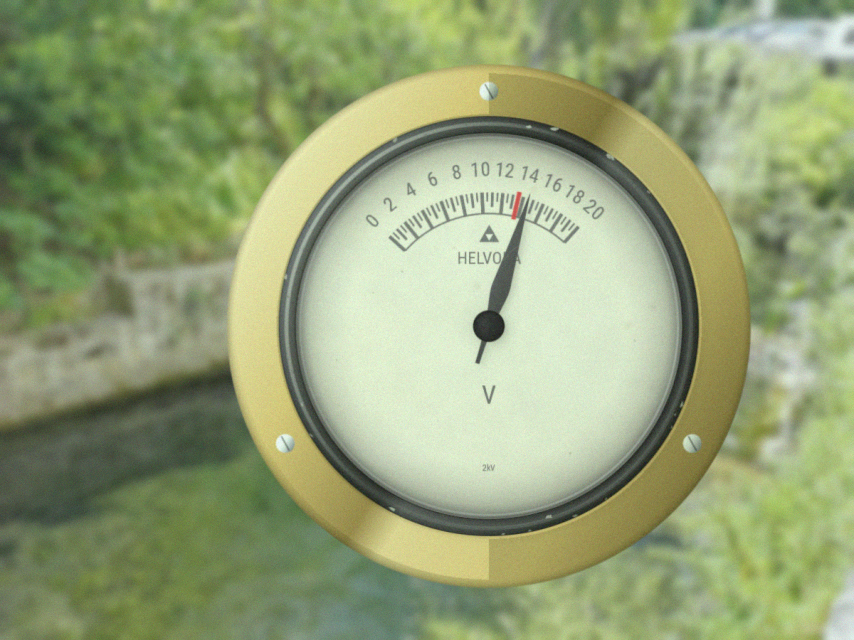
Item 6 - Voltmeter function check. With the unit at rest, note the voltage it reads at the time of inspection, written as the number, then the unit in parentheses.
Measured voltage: 14.5 (V)
